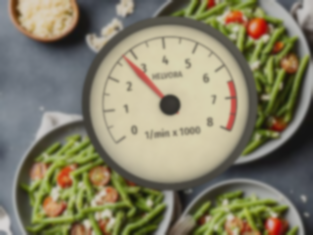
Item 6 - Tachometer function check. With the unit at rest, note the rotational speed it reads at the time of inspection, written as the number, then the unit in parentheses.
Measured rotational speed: 2750 (rpm)
